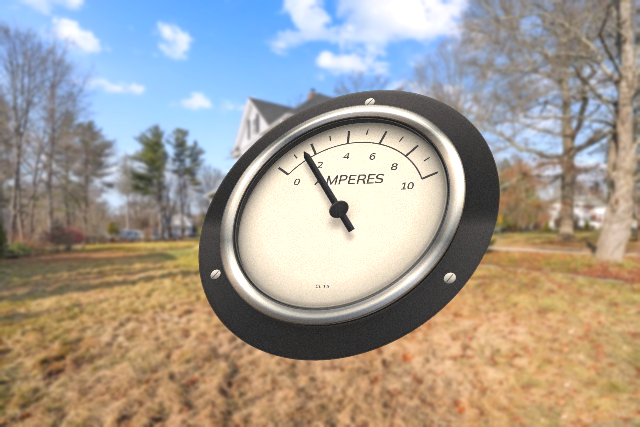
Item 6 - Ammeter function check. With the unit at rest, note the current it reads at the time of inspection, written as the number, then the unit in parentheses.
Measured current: 1.5 (A)
